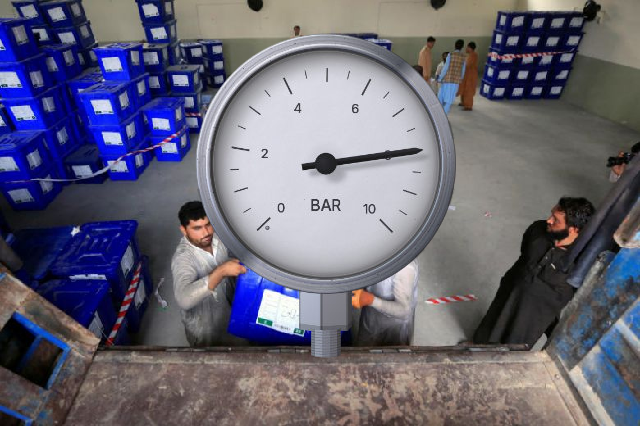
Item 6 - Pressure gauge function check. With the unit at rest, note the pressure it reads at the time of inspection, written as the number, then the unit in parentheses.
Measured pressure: 8 (bar)
